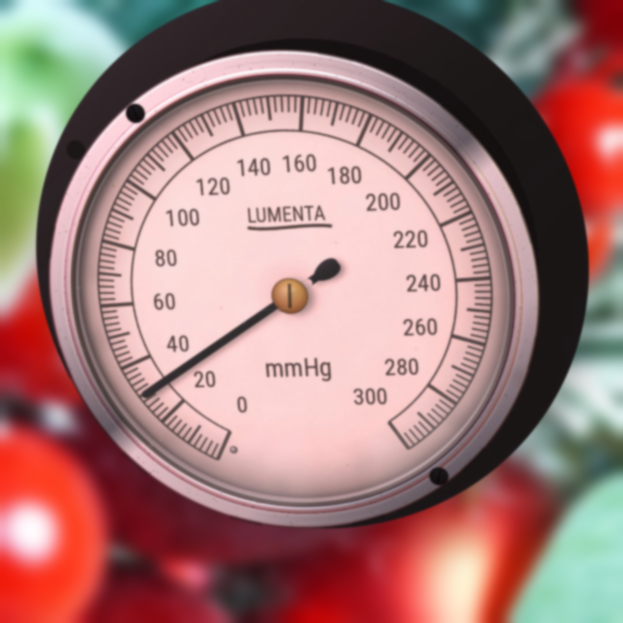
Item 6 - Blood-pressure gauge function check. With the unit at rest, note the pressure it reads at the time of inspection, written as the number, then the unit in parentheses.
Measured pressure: 30 (mmHg)
